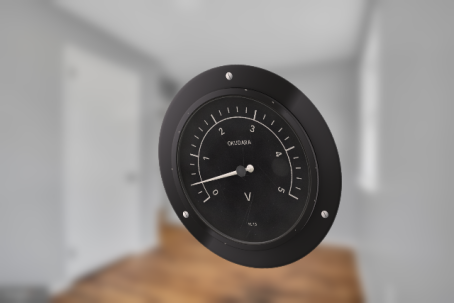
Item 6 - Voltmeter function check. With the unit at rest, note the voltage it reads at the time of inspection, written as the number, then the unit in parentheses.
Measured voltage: 0.4 (V)
